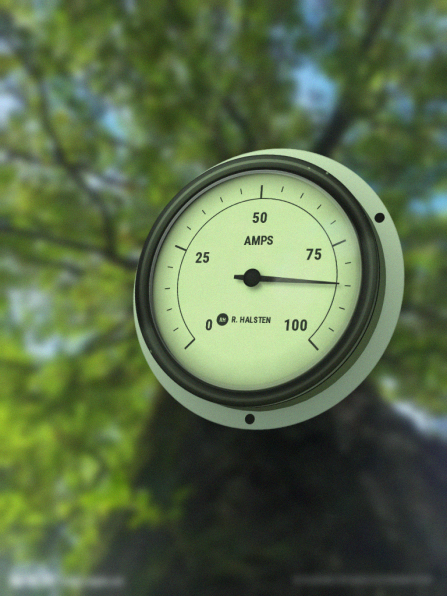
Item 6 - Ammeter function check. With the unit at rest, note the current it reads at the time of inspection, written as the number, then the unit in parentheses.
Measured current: 85 (A)
